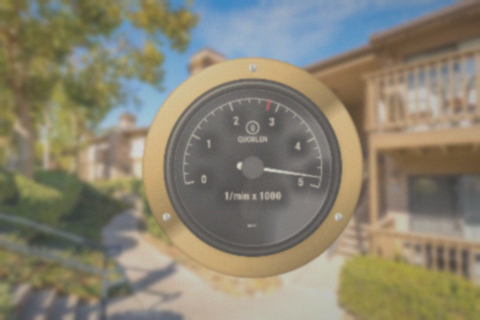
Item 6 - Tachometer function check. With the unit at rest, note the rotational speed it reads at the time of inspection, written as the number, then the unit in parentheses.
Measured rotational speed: 4800 (rpm)
